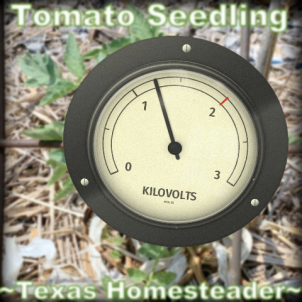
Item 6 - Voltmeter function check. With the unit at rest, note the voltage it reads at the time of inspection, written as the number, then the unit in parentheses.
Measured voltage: 1.25 (kV)
